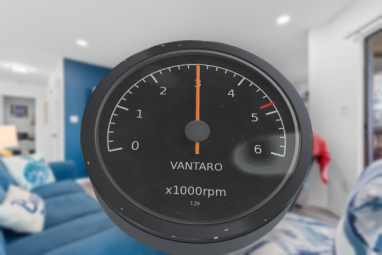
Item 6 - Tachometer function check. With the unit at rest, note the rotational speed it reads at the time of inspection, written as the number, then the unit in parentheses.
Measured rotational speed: 3000 (rpm)
